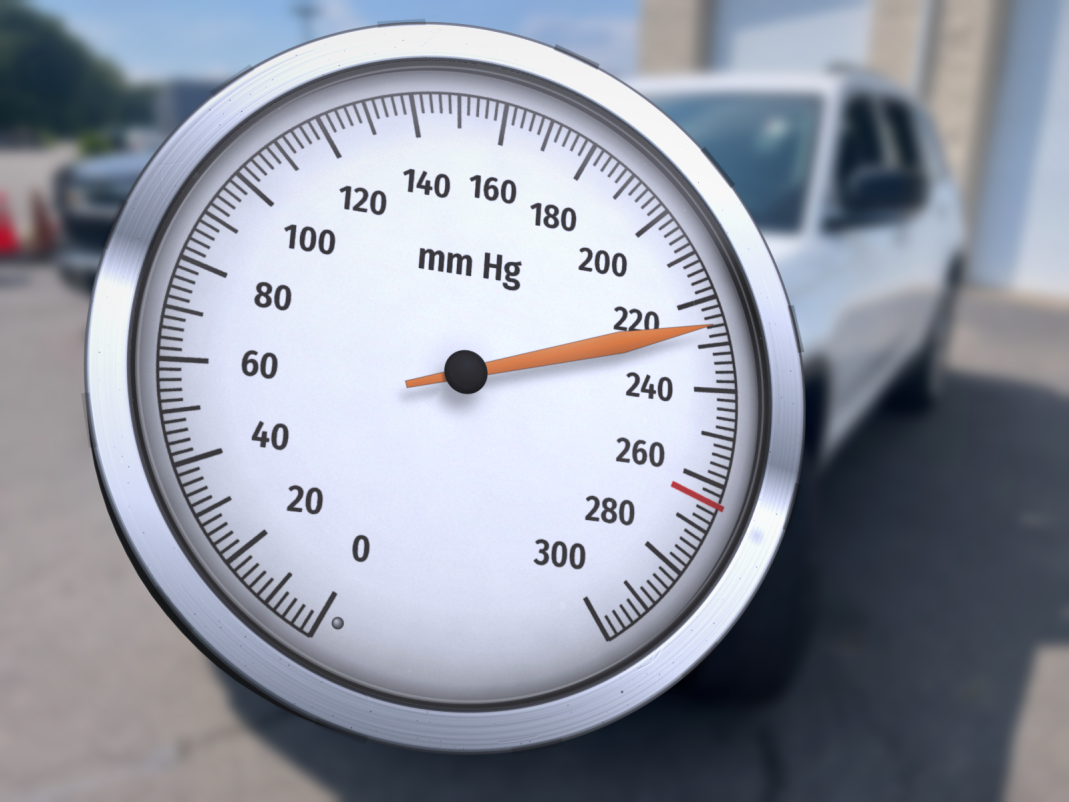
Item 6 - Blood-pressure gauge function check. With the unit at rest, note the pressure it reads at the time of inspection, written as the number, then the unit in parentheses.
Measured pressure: 226 (mmHg)
